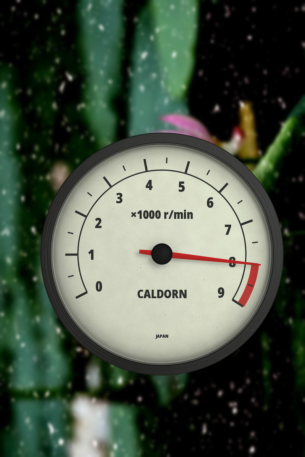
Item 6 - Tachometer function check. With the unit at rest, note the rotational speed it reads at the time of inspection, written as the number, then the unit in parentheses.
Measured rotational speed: 8000 (rpm)
